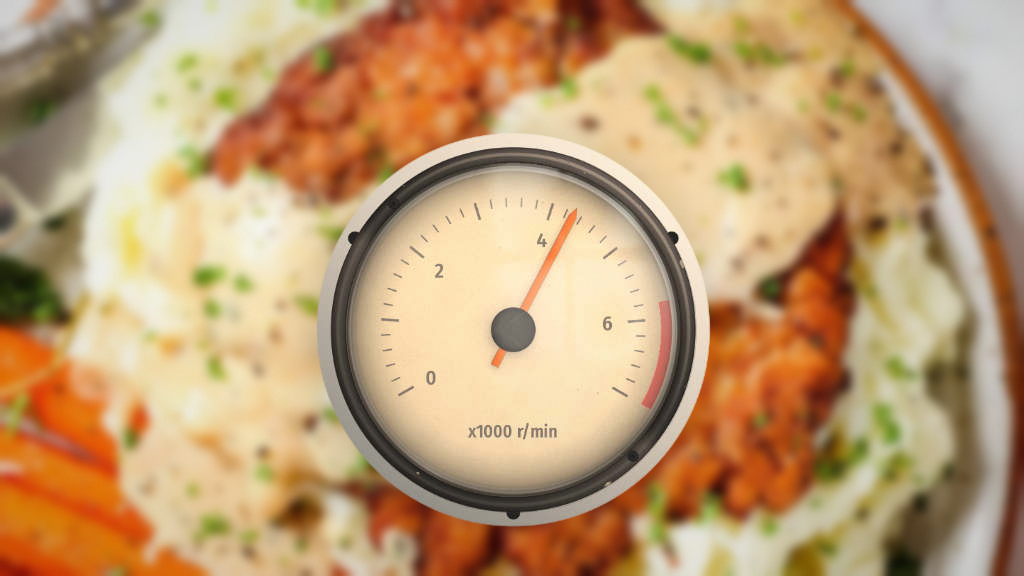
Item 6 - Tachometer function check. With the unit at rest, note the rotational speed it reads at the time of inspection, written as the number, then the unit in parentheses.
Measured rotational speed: 4300 (rpm)
